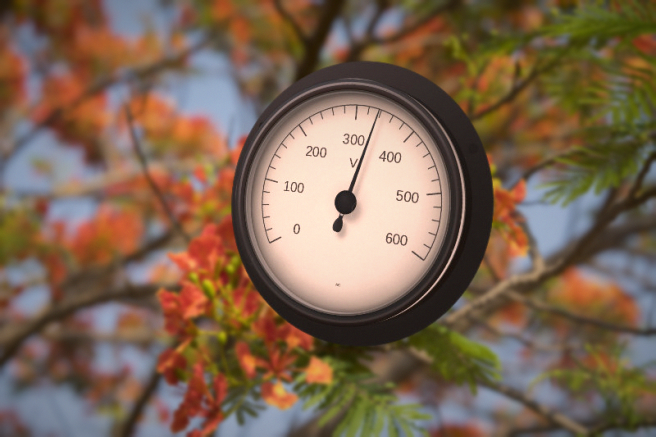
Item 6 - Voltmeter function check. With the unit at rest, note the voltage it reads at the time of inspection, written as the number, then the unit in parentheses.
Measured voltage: 340 (V)
